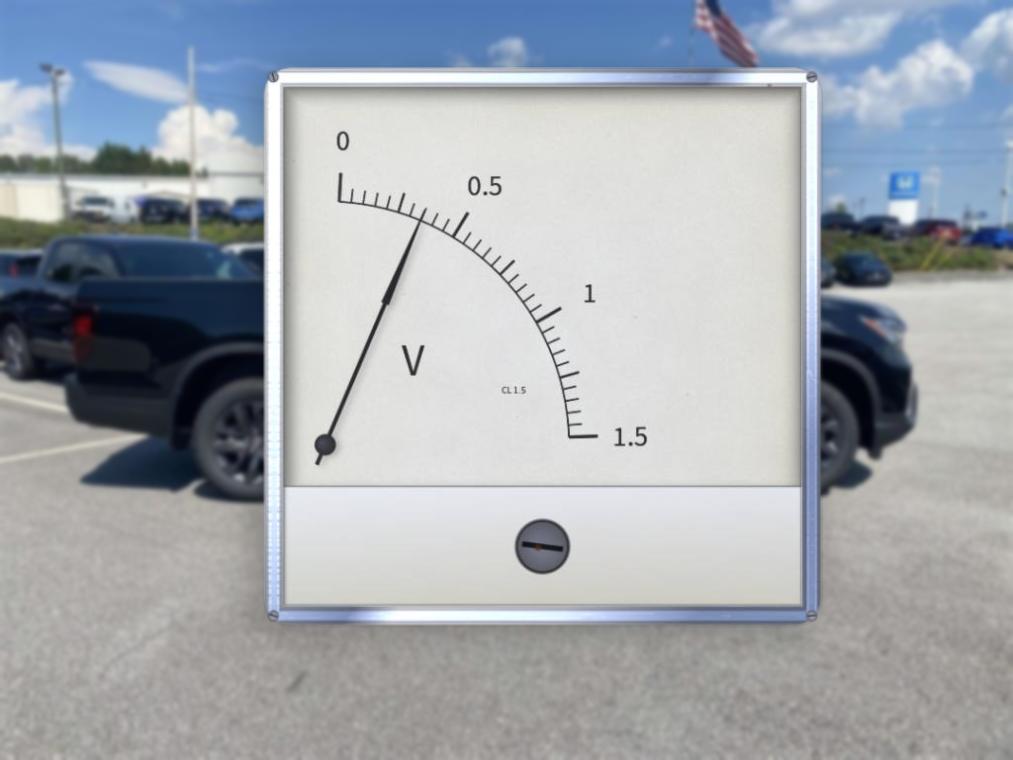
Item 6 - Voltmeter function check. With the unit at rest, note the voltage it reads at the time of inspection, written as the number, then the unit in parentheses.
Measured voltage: 0.35 (V)
